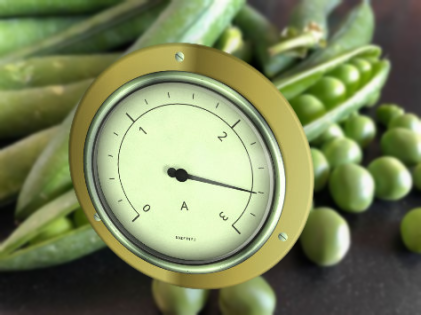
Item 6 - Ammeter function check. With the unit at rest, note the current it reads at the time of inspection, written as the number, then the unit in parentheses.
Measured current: 2.6 (A)
